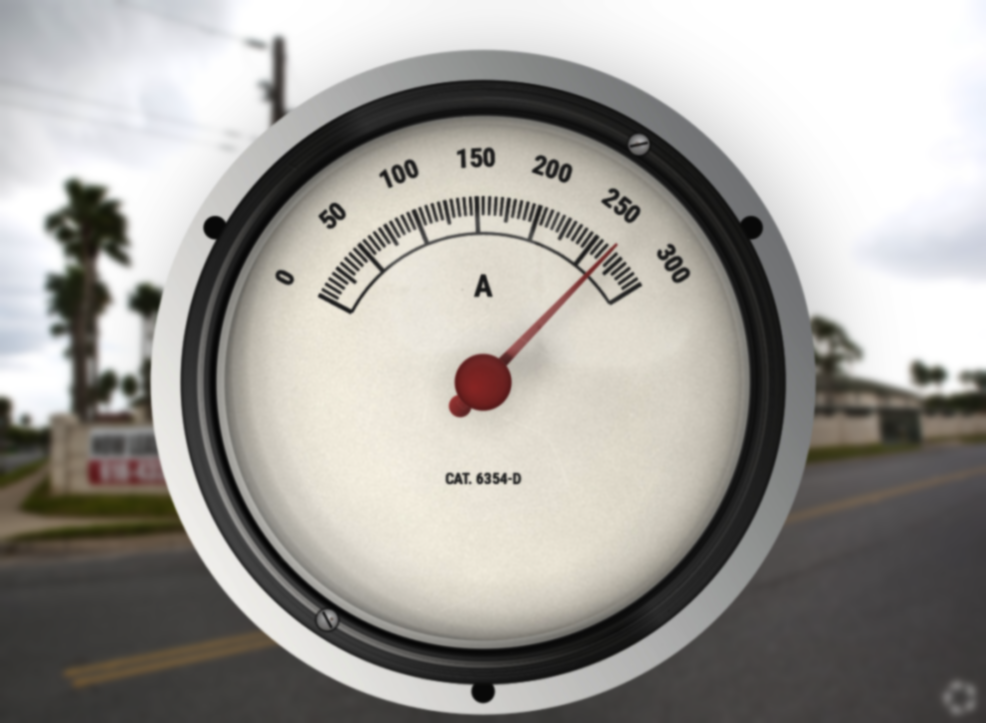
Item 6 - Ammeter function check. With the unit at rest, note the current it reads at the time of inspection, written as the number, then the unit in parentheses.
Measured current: 265 (A)
